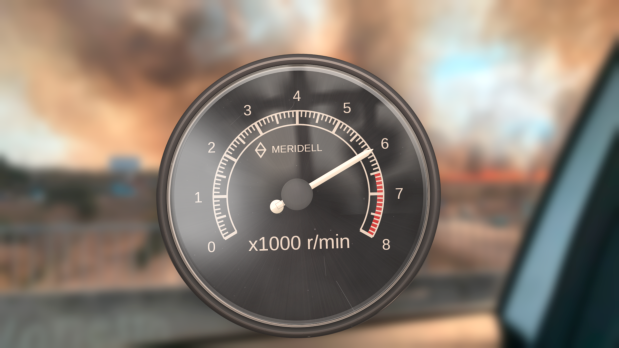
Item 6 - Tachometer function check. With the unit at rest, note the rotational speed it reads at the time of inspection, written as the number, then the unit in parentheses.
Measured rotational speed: 6000 (rpm)
